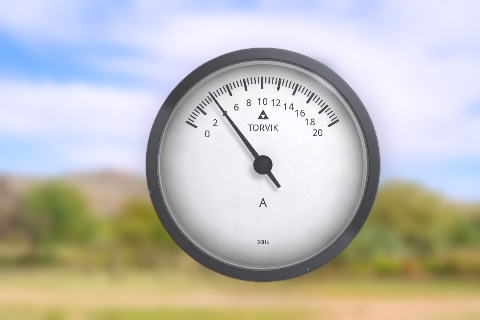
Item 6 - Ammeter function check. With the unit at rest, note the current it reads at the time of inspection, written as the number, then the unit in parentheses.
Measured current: 4 (A)
